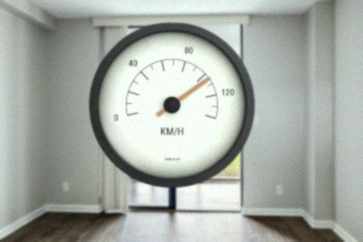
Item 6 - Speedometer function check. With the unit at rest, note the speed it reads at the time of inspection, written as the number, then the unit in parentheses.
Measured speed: 105 (km/h)
